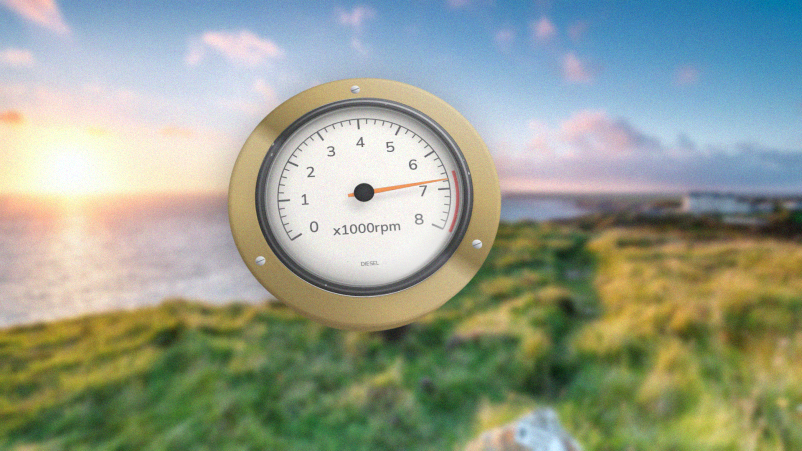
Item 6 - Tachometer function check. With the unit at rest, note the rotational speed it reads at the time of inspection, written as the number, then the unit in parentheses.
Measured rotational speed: 6800 (rpm)
